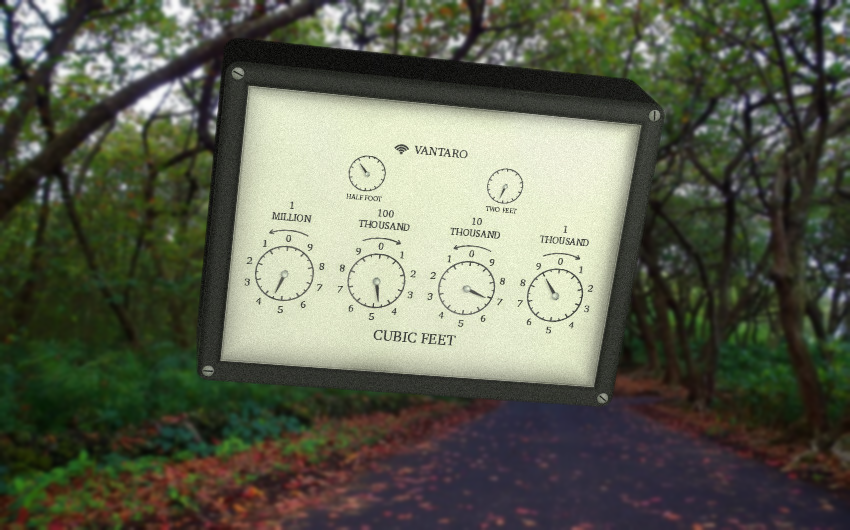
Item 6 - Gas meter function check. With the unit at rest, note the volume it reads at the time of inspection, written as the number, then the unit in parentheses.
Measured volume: 446900 (ft³)
